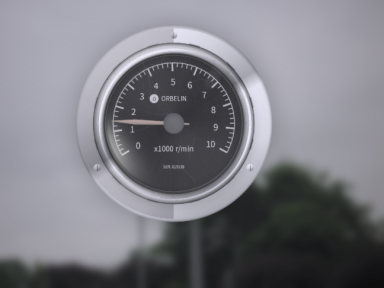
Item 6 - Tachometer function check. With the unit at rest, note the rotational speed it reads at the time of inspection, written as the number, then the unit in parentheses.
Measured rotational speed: 1400 (rpm)
